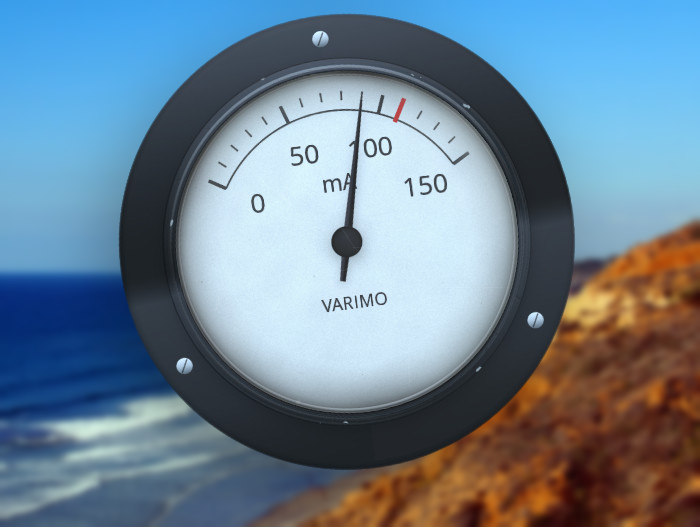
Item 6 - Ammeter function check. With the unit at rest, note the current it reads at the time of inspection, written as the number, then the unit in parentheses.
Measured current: 90 (mA)
